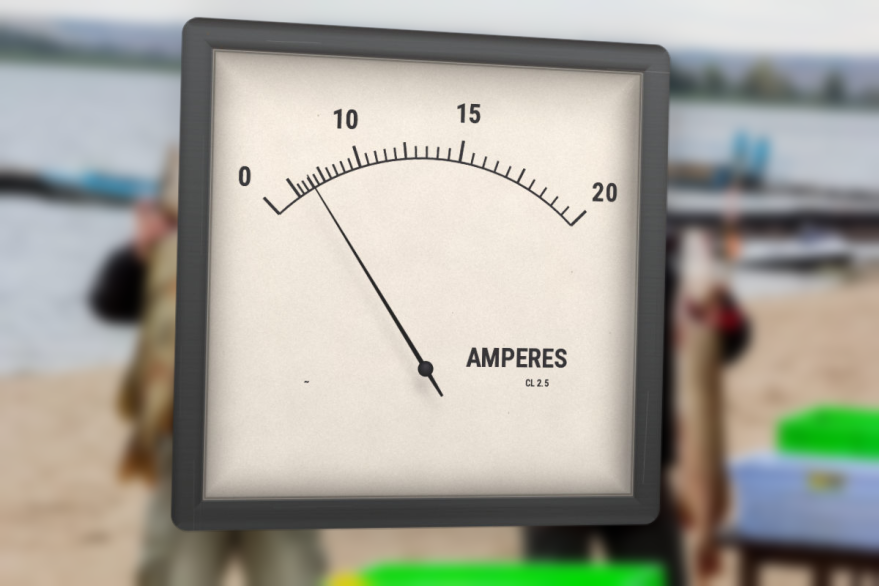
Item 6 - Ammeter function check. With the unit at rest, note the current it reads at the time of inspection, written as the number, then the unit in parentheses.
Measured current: 6.5 (A)
